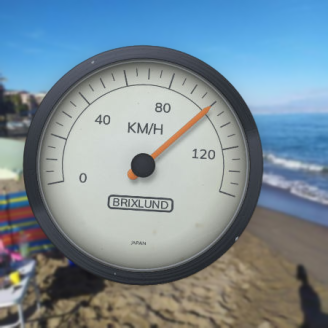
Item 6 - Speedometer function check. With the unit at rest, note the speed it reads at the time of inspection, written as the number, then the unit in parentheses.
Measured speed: 100 (km/h)
